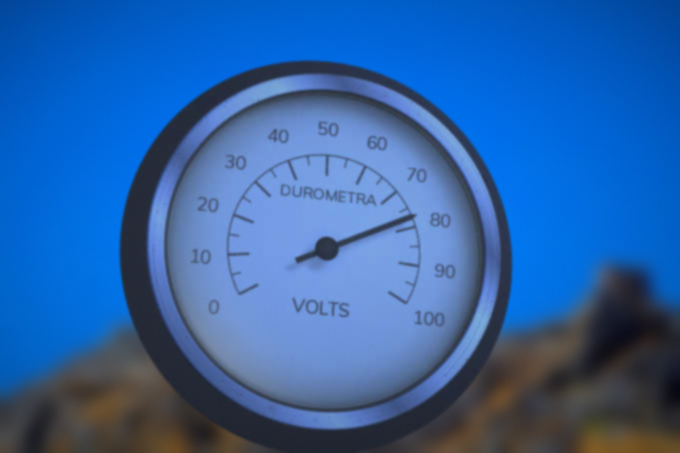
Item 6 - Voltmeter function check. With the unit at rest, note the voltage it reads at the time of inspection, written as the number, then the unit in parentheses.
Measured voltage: 77.5 (V)
